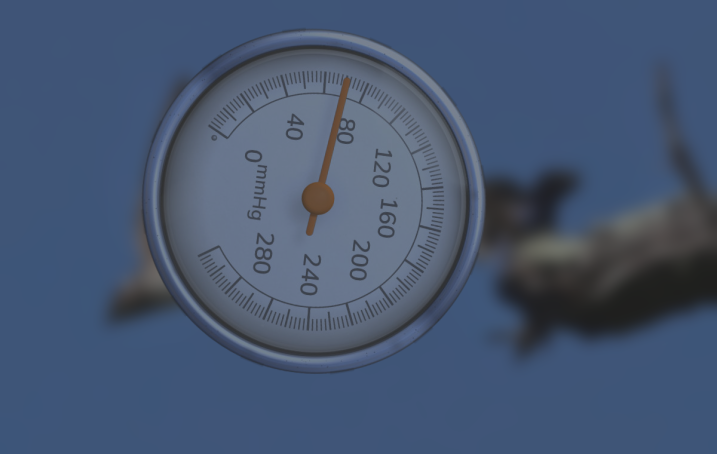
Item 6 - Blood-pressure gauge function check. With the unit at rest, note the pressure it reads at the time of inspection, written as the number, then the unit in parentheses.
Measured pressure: 70 (mmHg)
